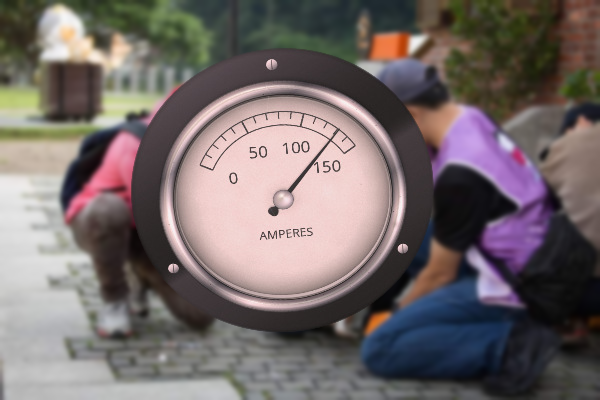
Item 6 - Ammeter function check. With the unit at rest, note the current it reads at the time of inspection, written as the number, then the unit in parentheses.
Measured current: 130 (A)
